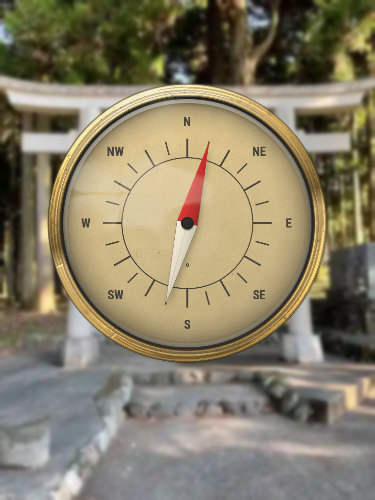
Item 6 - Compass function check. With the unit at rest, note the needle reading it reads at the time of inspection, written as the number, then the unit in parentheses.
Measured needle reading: 15 (°)
